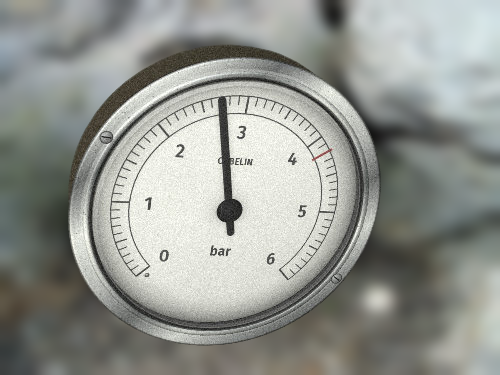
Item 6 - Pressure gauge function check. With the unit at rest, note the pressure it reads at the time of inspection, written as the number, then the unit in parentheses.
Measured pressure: 2.7 (bar)
